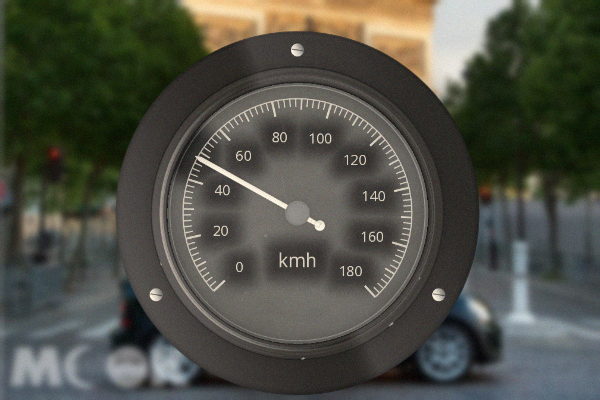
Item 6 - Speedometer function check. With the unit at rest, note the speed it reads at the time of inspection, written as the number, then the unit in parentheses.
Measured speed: 48 (km/h)
